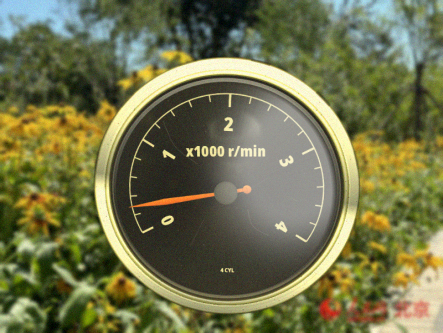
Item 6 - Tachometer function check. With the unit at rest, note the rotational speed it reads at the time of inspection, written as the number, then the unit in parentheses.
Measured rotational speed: 300 (rpm)
